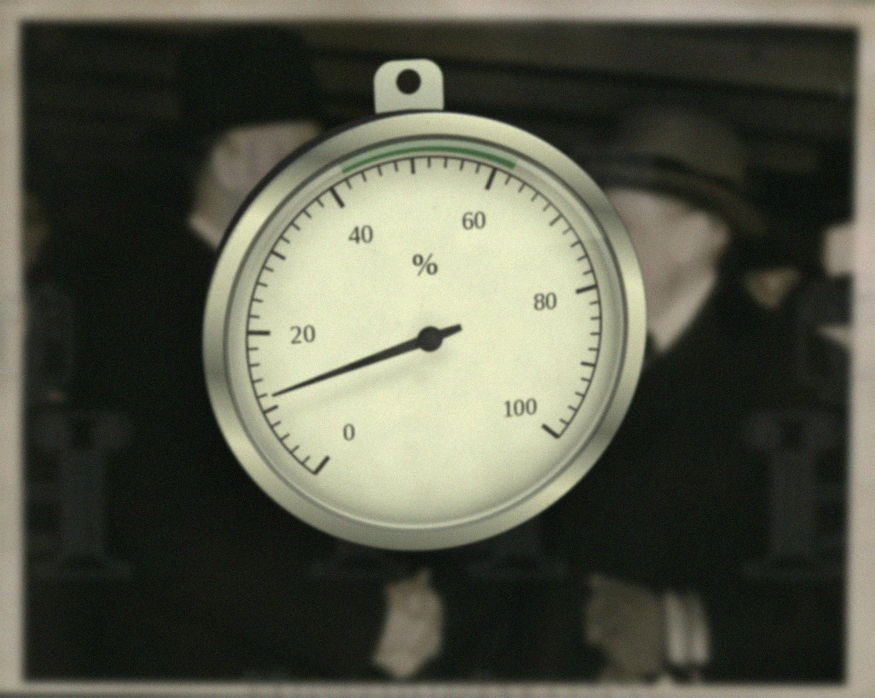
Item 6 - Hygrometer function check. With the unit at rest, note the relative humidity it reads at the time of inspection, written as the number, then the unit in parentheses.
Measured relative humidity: 12 (%)
